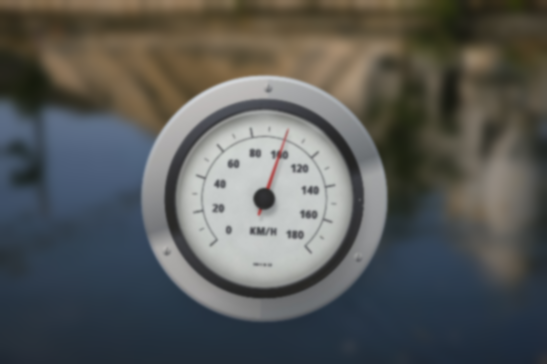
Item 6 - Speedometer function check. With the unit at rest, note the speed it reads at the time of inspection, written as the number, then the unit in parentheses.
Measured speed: 100 (km/h)
